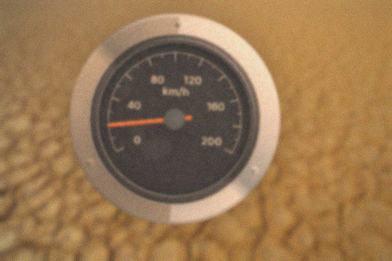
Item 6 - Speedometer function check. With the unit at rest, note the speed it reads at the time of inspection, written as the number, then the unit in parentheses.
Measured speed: 20 (km/h)
